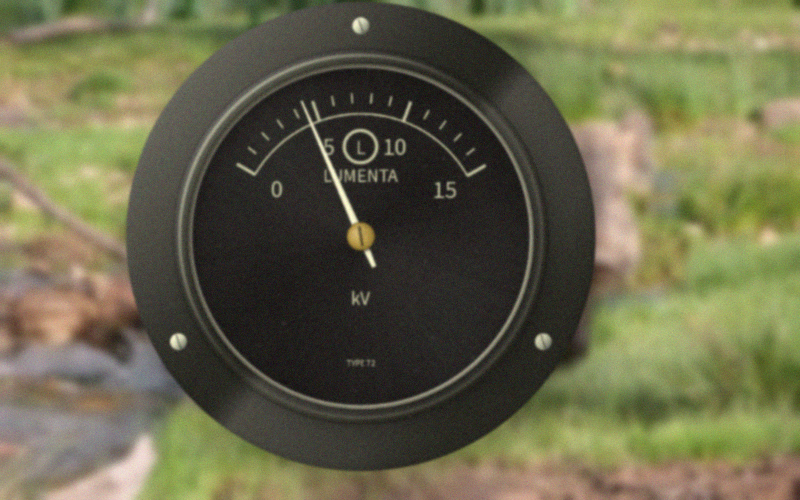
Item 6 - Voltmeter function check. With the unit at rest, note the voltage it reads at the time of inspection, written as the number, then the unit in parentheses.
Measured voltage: 4.5 (kV)
